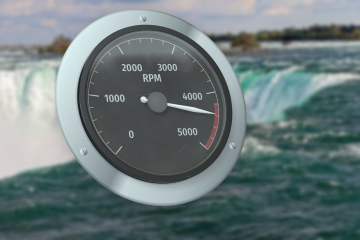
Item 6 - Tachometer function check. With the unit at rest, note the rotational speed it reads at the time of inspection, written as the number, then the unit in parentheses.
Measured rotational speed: 4400 (rpm)
